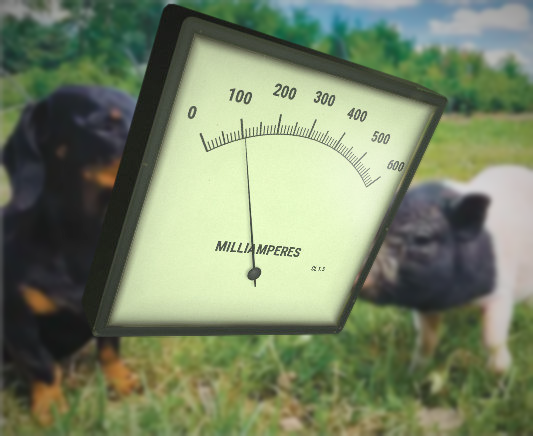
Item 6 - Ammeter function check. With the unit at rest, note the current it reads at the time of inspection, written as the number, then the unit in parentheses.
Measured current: 100 (mA)
